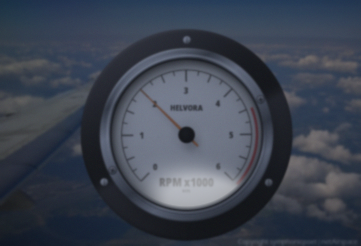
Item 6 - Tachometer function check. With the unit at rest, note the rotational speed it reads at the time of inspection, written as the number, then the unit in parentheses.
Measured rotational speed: 2000 (rpm)
